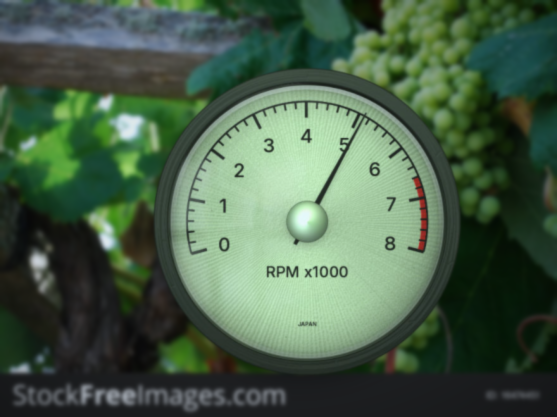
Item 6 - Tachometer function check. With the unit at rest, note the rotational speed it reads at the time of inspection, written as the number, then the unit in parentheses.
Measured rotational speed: 5100 (rpm)
